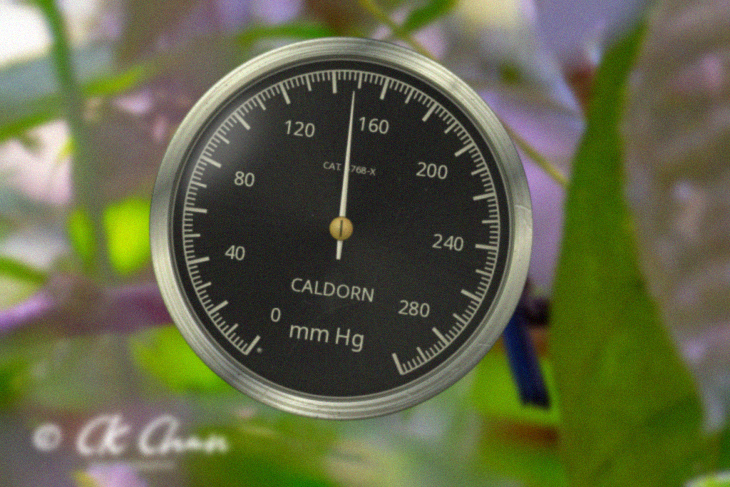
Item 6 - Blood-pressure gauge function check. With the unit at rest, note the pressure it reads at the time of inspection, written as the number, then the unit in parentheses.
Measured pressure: 148 (mmHg)
